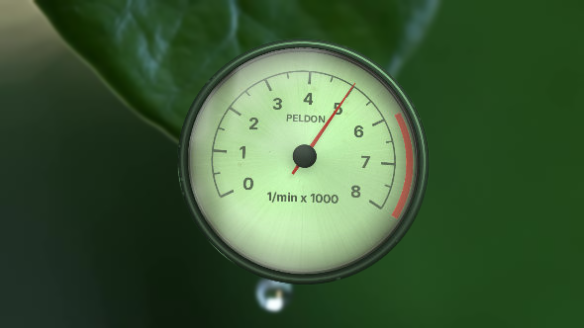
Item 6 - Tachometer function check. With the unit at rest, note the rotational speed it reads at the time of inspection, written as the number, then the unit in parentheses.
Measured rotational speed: 5000 (rpm)
